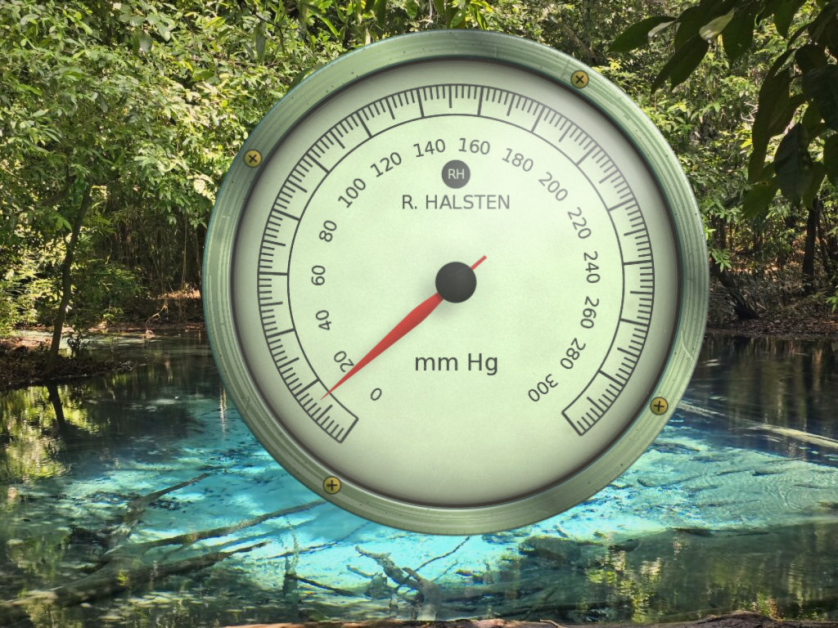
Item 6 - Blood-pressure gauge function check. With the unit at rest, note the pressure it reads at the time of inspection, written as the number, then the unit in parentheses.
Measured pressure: 14 (mmHg)
